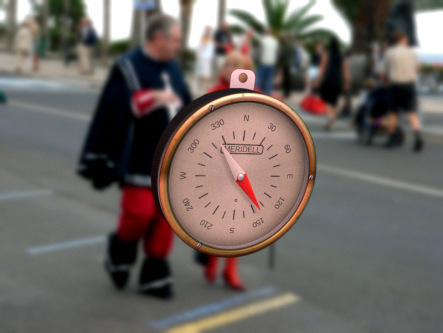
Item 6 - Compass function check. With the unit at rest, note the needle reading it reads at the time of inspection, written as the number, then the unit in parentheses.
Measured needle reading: 142.5 (°)
